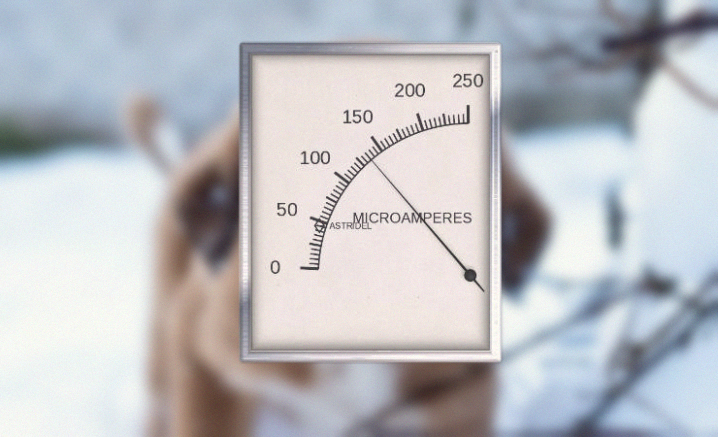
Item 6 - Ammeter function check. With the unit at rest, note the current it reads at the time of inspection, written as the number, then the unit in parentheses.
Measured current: 135 (µA)
